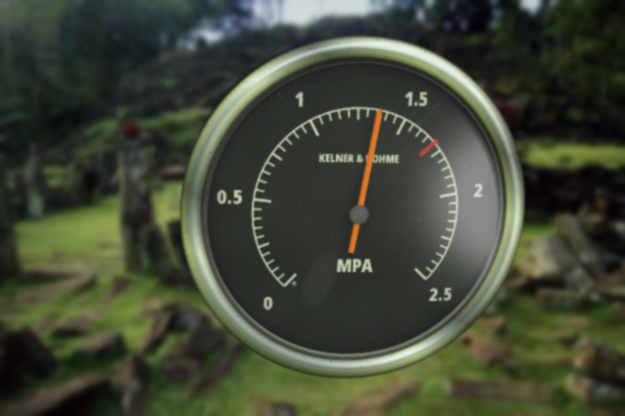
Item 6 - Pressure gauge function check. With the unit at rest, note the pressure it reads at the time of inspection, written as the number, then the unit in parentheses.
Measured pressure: 1.35 (MPa)
